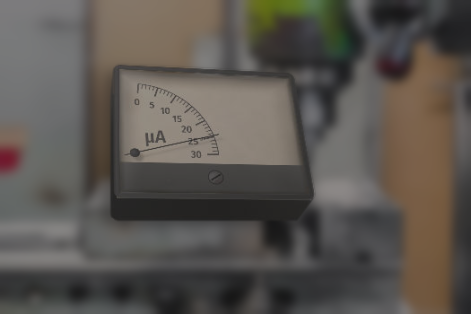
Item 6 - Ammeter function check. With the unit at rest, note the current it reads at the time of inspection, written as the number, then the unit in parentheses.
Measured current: 25 (µA)
